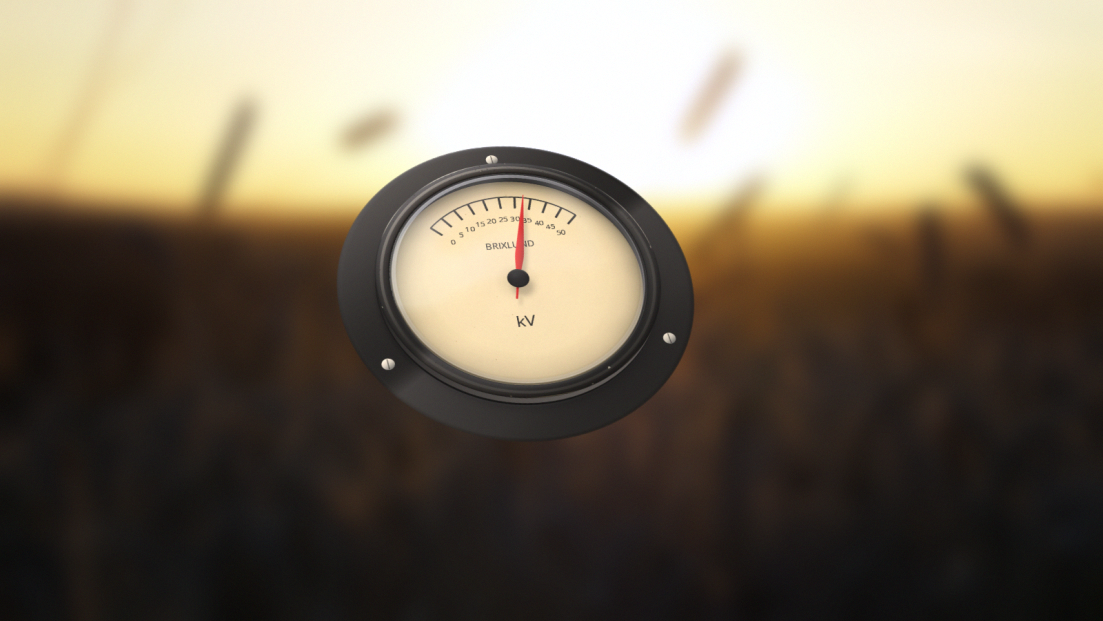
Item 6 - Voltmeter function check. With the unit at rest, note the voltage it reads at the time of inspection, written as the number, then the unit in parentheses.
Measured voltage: 32.5 (kV)
